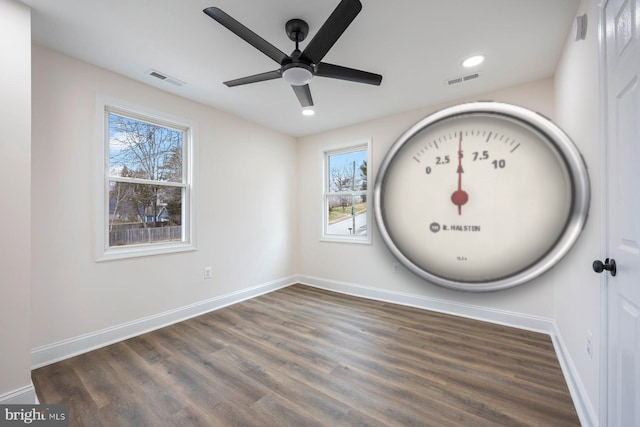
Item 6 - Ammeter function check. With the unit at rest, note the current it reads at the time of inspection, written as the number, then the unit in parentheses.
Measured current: 5 (A)
